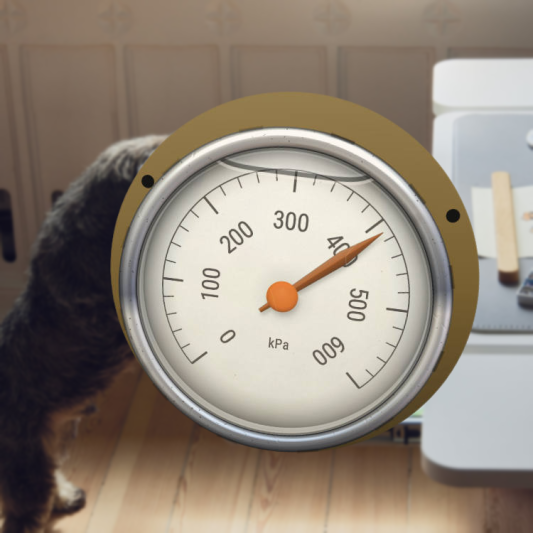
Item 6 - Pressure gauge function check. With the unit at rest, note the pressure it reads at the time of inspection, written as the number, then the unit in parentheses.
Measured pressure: 410 (kPa)
